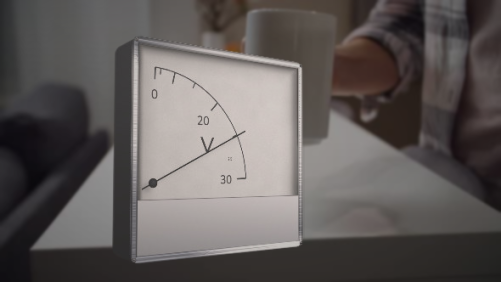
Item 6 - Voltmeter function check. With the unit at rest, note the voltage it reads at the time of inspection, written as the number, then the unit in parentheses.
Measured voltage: 25 (V)
